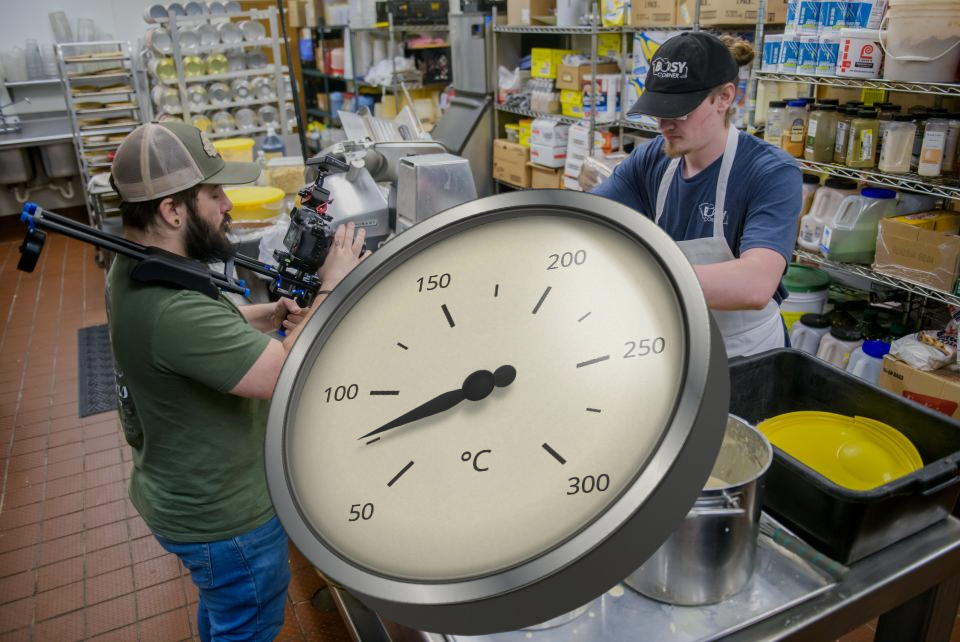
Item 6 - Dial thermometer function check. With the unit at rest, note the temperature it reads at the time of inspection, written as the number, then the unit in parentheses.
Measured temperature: 75 (°C)
